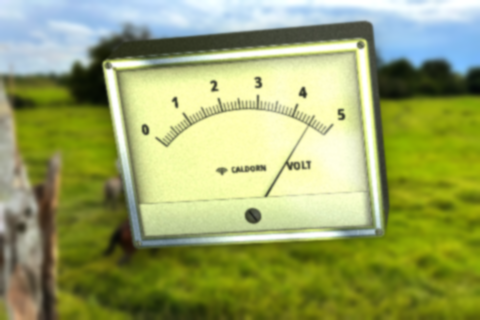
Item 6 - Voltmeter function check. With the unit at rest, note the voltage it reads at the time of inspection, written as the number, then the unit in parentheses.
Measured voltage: 4.5 (V)
